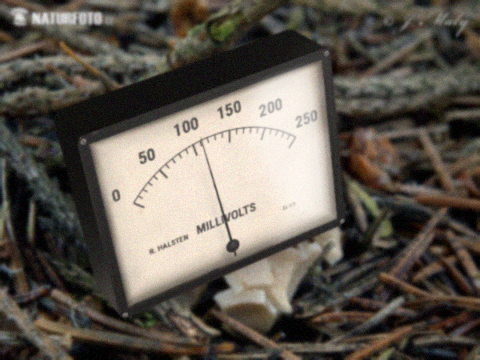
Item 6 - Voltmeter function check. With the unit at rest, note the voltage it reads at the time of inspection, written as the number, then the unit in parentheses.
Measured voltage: 110 (mV)
